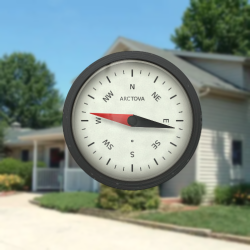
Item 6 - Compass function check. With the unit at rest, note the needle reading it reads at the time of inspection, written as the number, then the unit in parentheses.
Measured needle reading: 280 (°)
